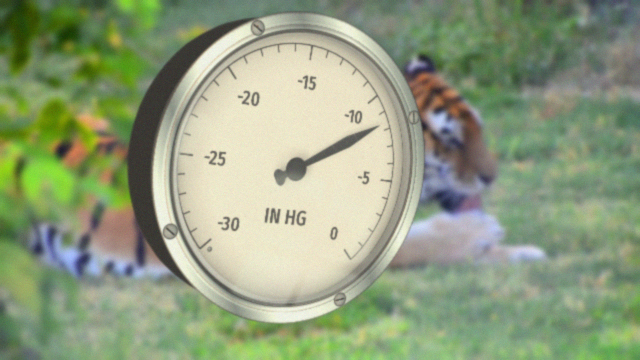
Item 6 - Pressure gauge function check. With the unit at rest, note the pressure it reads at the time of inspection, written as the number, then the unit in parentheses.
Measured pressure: -8.5 (inHg)
